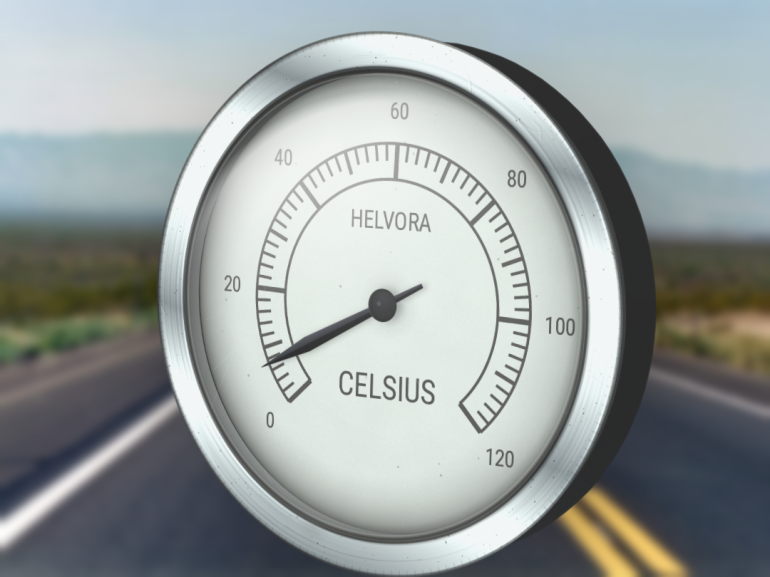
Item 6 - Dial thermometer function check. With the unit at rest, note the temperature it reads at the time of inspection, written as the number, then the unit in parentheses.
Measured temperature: 7 (°C)
